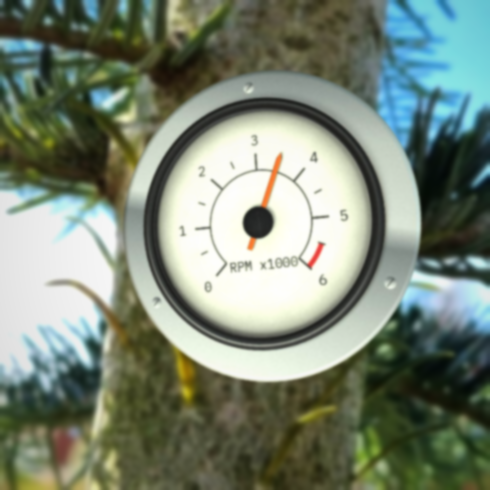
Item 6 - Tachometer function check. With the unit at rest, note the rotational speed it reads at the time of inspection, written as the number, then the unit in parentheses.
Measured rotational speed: 3500 (rpm)
